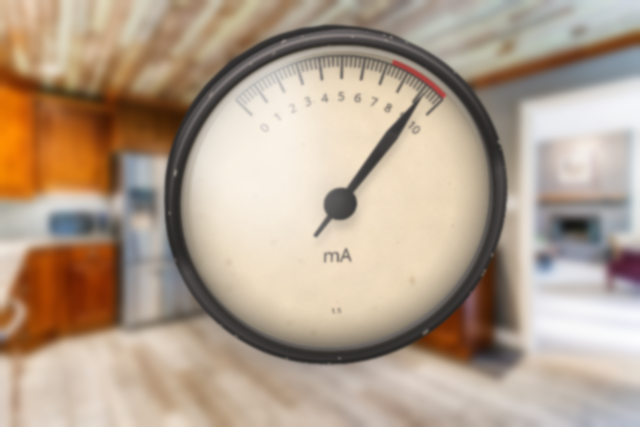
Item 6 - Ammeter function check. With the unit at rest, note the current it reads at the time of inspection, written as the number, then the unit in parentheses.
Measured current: 9 (mA)
